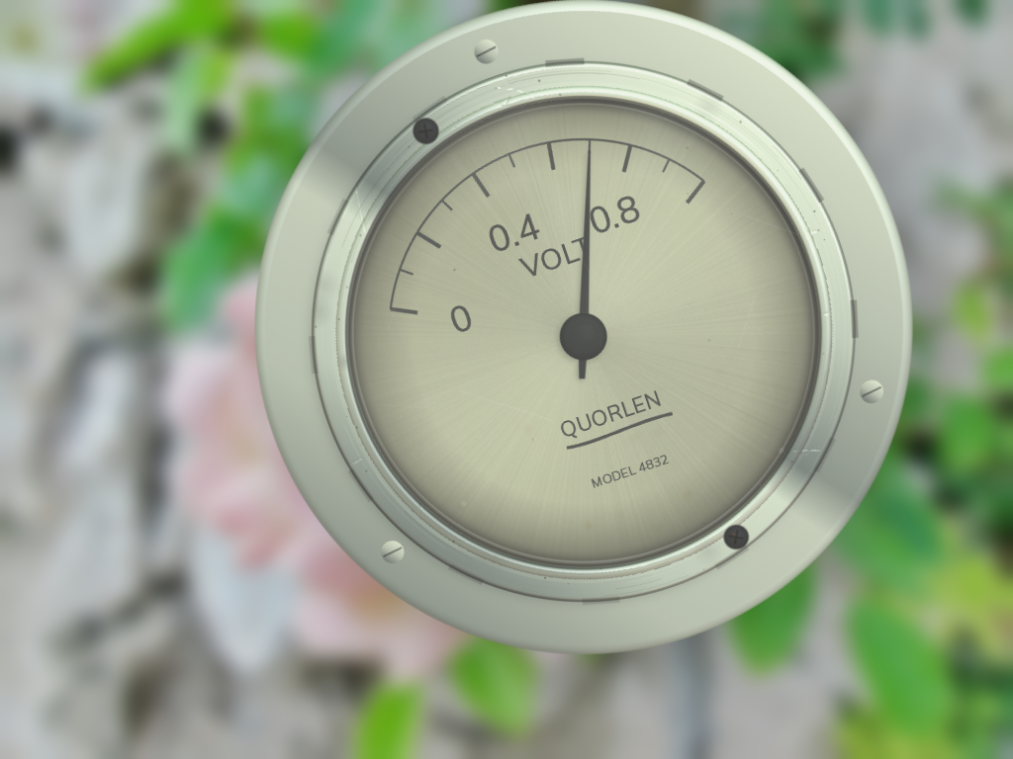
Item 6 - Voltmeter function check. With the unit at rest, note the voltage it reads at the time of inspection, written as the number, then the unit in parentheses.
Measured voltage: 0.7 (V)
